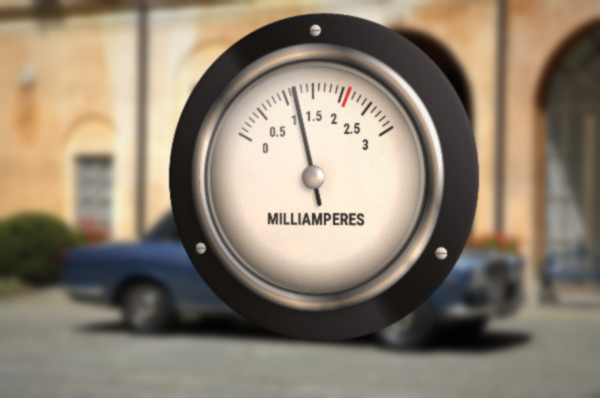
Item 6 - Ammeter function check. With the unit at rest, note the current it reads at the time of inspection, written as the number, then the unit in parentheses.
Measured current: 1.2 (mA)
